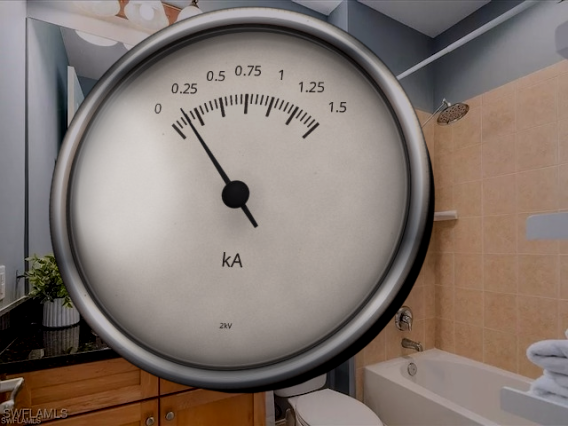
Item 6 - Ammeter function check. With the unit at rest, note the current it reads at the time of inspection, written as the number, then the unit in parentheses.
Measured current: 0.15 (kA)
